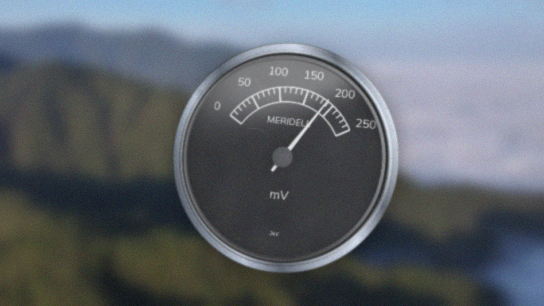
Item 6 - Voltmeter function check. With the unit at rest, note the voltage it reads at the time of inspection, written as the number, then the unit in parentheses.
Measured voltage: 190 (mV)
